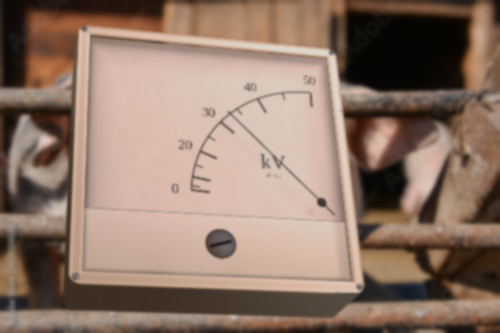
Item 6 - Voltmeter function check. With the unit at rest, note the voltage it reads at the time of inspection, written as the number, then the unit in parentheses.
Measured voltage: 32.5 (kV)
